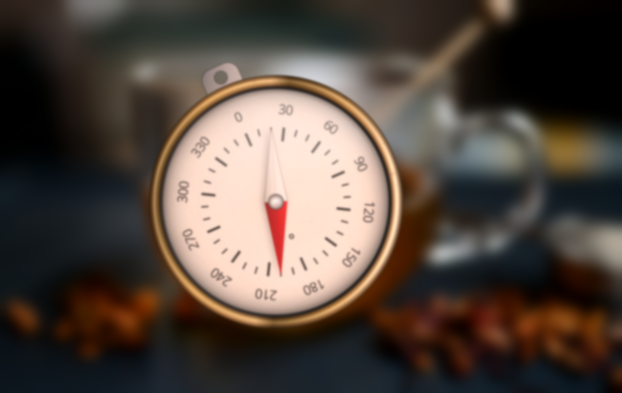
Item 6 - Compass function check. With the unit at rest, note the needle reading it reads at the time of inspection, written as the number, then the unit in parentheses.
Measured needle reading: 200 (°)
